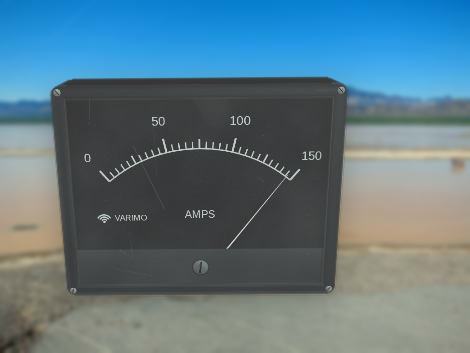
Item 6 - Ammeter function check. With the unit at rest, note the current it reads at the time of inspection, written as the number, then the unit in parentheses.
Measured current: 145 (A)
